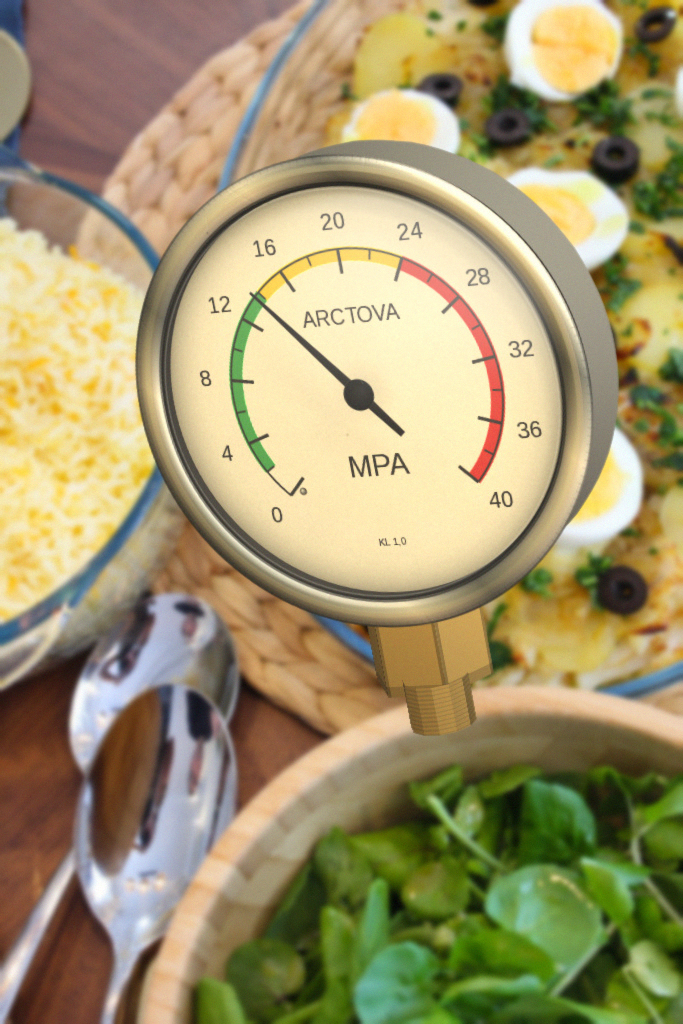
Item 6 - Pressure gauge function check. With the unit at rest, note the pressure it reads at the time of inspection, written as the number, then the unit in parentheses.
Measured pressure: 14 (MPa)
